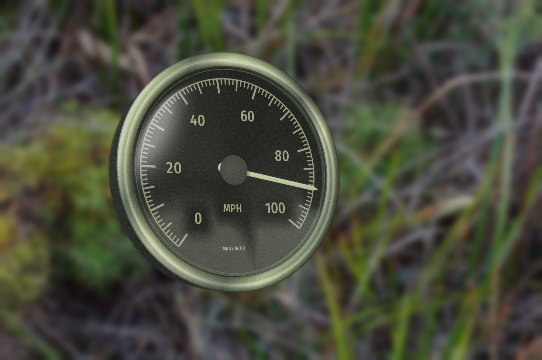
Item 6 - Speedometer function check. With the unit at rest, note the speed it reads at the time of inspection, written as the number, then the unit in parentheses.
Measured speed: 90 (mph)
